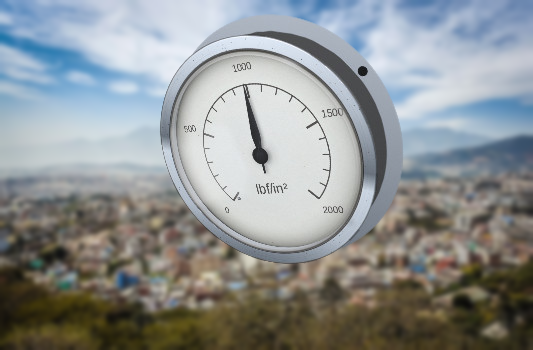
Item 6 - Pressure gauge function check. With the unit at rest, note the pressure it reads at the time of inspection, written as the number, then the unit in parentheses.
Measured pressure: 1000 (psi)
